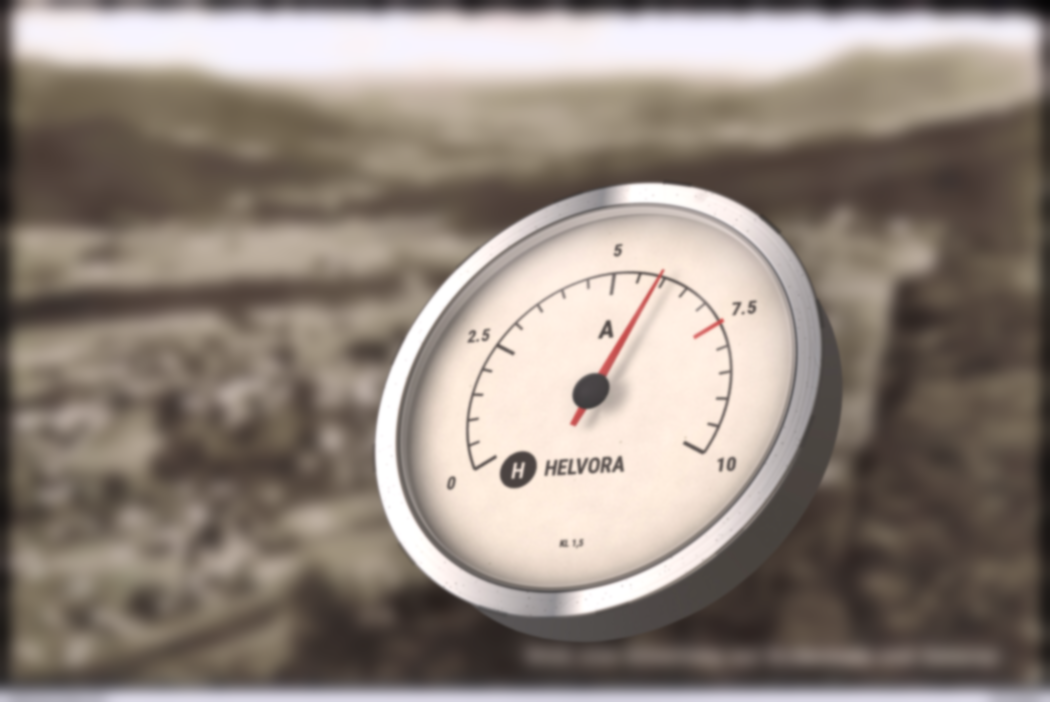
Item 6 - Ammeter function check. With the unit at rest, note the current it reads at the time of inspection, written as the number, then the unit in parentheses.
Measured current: 6 (A)
